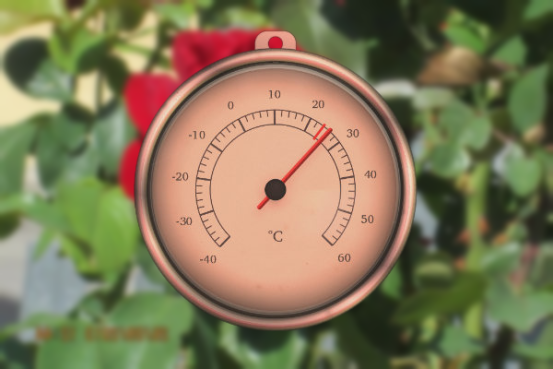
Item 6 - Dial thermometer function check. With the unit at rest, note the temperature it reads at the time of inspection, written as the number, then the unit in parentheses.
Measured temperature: 26 (°C)
